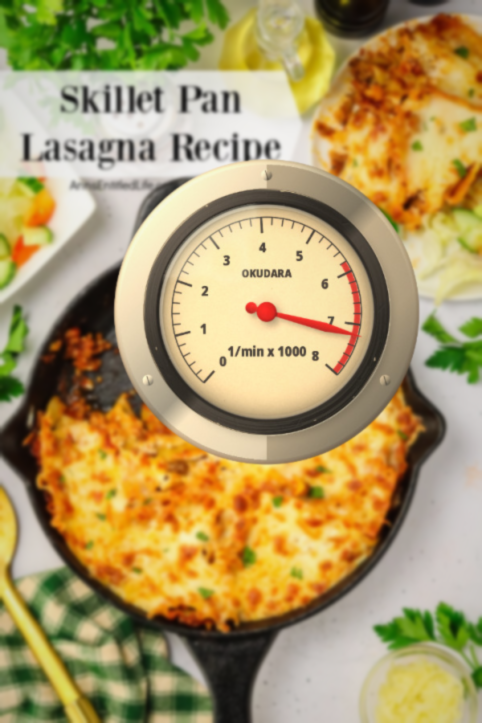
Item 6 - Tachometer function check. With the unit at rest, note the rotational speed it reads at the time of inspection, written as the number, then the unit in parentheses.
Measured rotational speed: 7200 (rpm)
